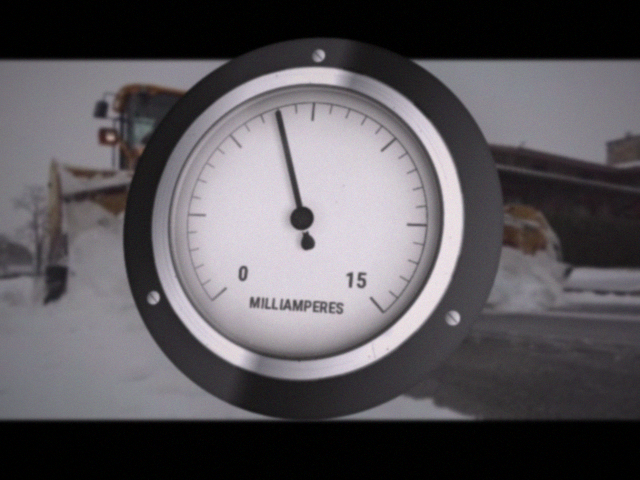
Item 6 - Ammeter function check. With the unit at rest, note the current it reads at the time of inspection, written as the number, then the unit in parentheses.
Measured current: 6.5 (mA)
